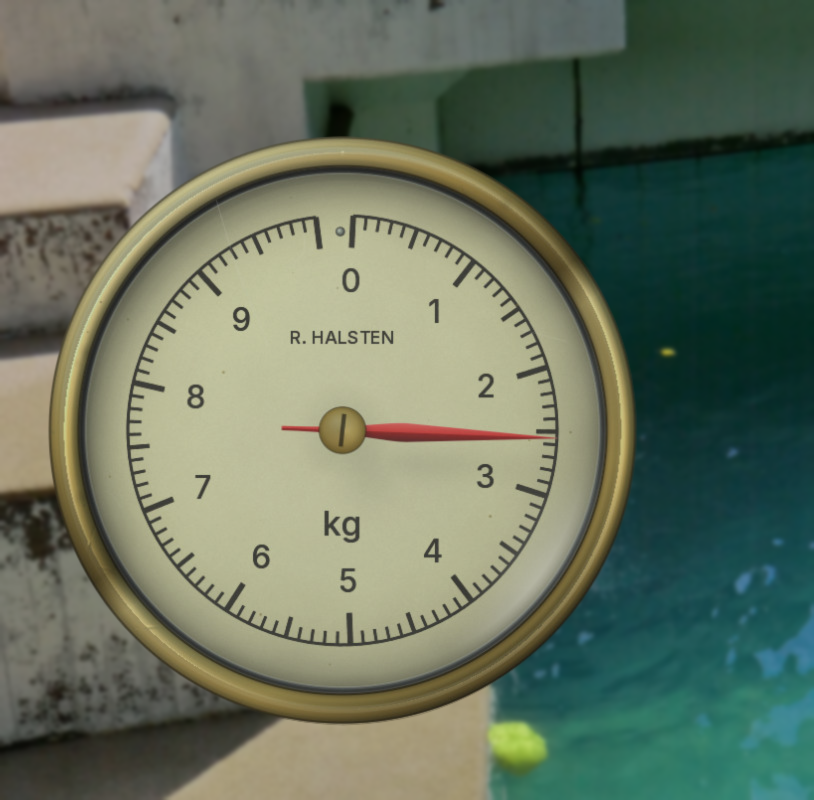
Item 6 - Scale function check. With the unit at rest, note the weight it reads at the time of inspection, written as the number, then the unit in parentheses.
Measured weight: 2.55 (kg)
